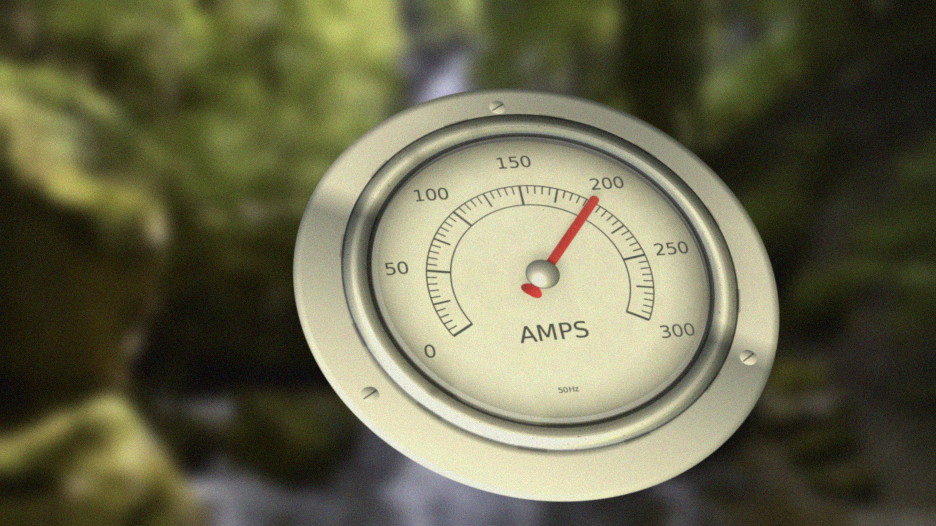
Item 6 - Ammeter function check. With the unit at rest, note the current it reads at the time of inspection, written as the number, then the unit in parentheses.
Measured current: 200 (A)
